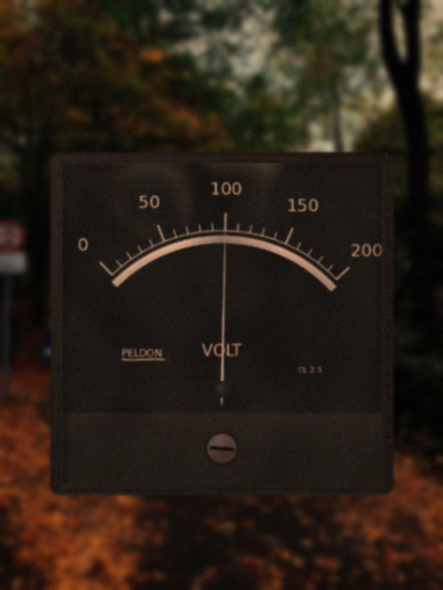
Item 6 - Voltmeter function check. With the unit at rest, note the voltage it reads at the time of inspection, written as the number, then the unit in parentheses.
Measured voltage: 100 (V)
